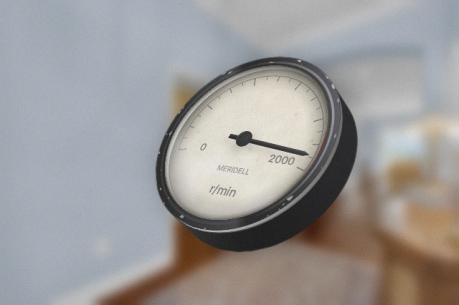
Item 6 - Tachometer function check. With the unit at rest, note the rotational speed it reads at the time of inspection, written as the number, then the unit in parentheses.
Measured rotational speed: 1900 (rpm)
